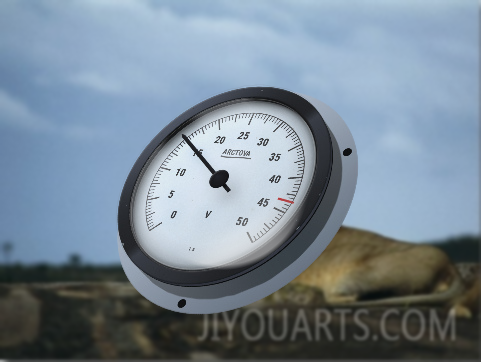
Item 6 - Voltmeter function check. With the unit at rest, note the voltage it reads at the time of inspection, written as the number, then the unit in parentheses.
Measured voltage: 15 (V)
